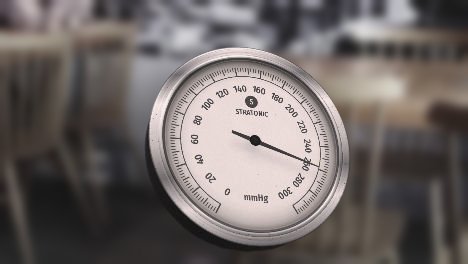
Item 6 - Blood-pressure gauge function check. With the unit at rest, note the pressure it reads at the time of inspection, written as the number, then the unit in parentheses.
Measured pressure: 260 (mmHg)
